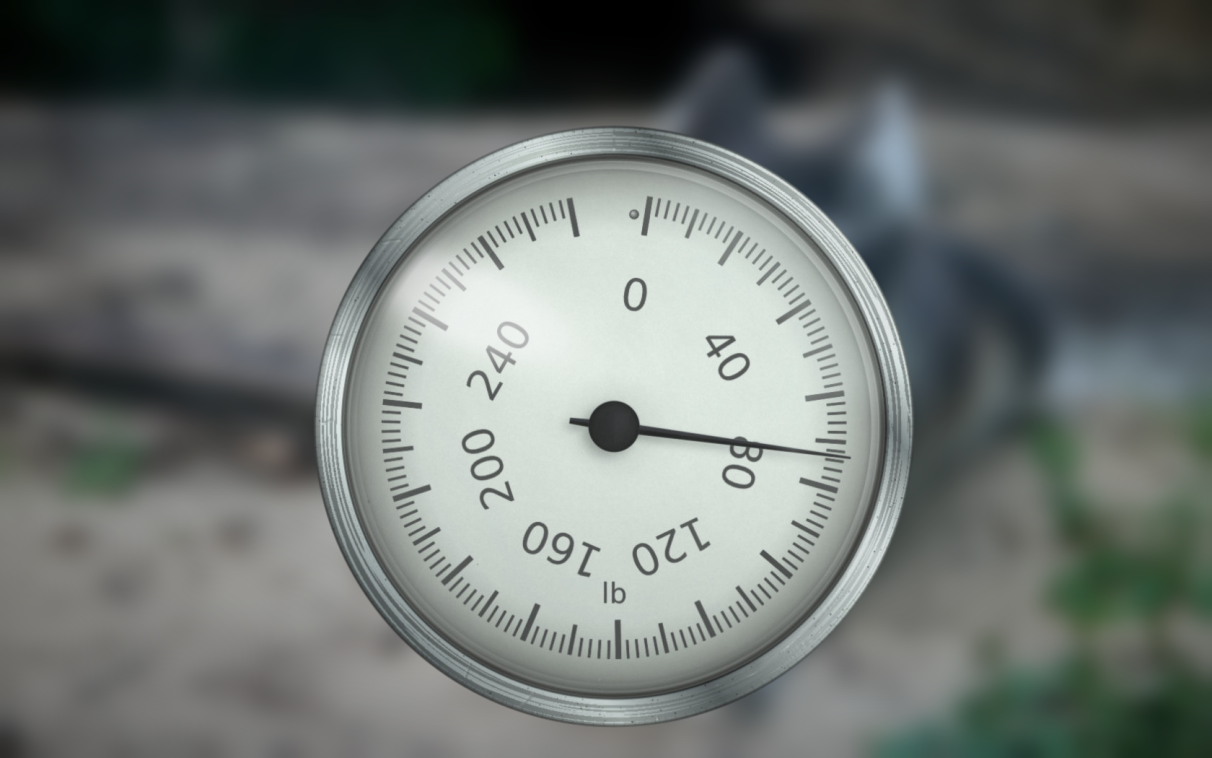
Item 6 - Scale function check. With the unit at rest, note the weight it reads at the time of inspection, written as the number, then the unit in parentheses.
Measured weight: 73 (lb)
